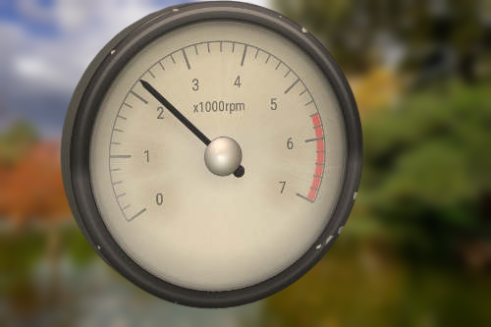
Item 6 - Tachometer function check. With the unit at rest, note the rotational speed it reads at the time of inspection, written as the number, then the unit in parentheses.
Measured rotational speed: 2200 (rpm)
